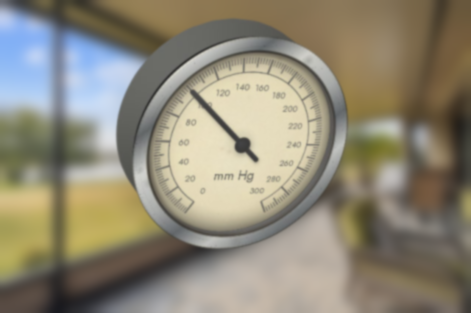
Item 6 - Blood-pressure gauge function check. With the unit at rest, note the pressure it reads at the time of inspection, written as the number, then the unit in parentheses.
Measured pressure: 100 (mmHg)
